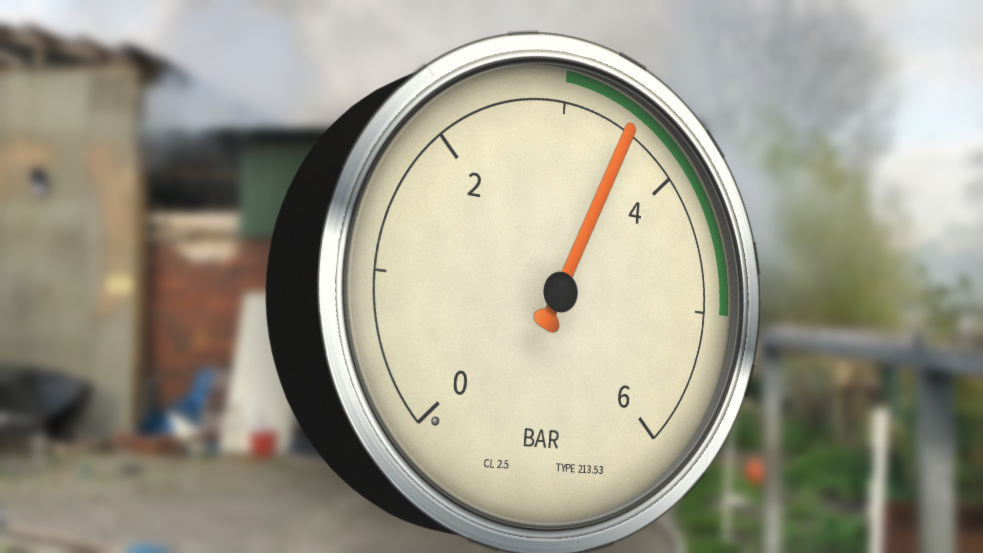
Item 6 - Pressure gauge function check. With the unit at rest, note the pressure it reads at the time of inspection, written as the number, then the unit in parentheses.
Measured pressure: 3.5 (bar)
